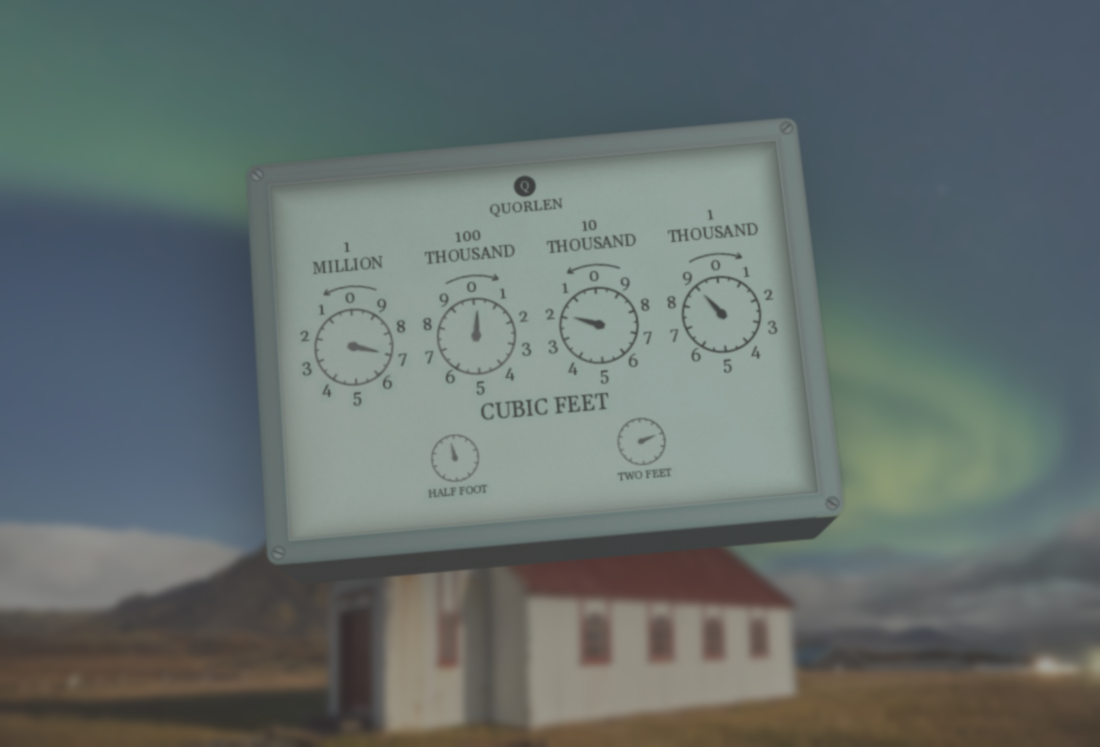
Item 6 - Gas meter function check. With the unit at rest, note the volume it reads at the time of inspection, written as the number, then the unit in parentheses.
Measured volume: 701900 (ft³)
